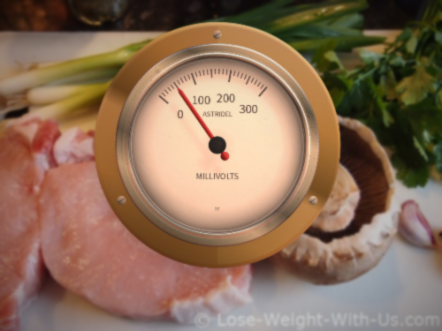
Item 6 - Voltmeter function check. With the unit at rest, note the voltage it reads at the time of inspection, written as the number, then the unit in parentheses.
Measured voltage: 50 (mV)
